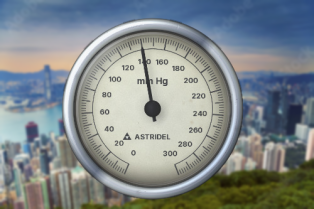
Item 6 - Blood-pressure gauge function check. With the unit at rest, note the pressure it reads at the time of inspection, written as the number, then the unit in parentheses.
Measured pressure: 140 (mmHg)
